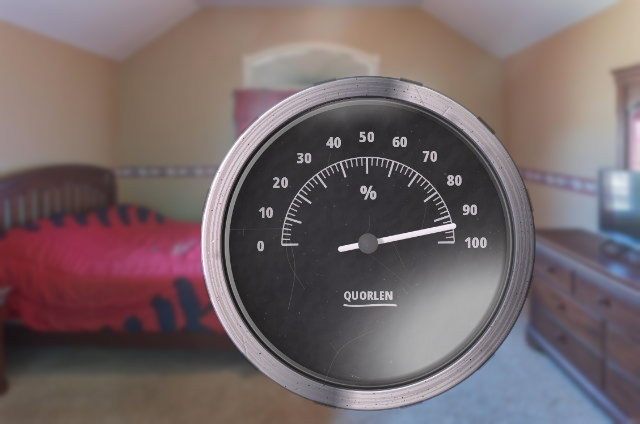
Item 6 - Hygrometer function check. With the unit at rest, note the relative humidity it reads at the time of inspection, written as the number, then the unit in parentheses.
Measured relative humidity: 94 (%)
